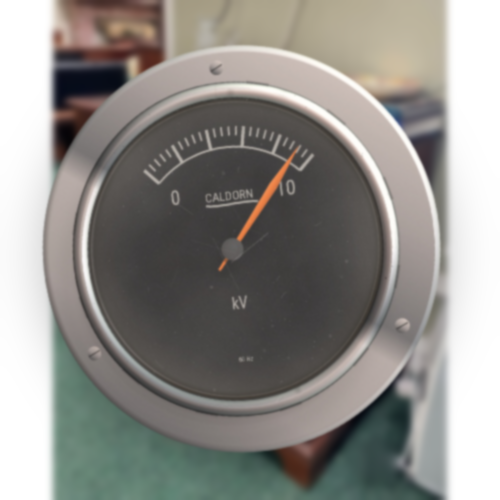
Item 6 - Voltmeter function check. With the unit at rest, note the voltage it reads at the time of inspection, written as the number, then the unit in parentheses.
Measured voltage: 9.2 (kV)
